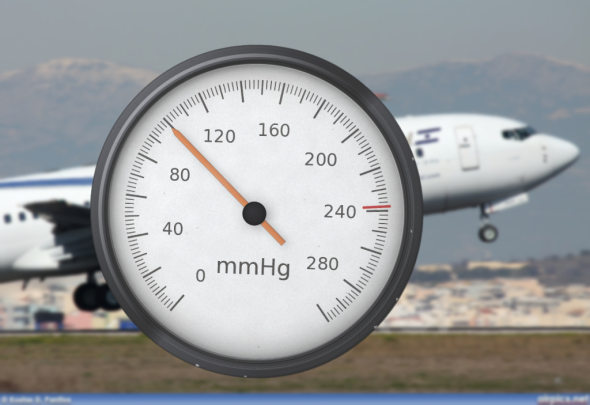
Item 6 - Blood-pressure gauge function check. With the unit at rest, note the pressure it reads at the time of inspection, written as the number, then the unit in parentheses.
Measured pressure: 100 (mmHg)
